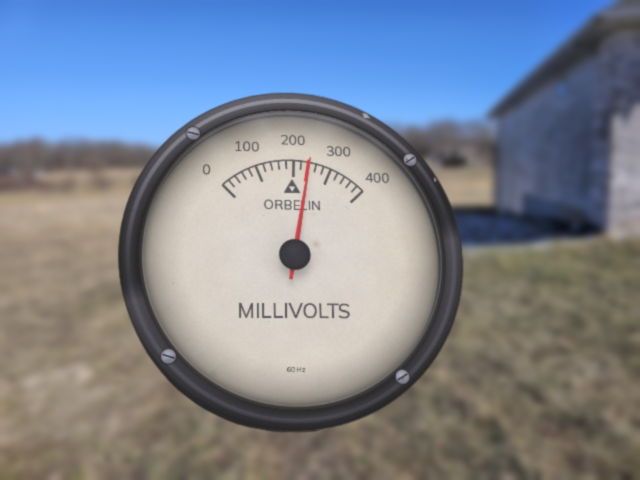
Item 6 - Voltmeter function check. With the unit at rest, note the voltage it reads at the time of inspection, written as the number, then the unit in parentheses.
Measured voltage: 240 (mV)
